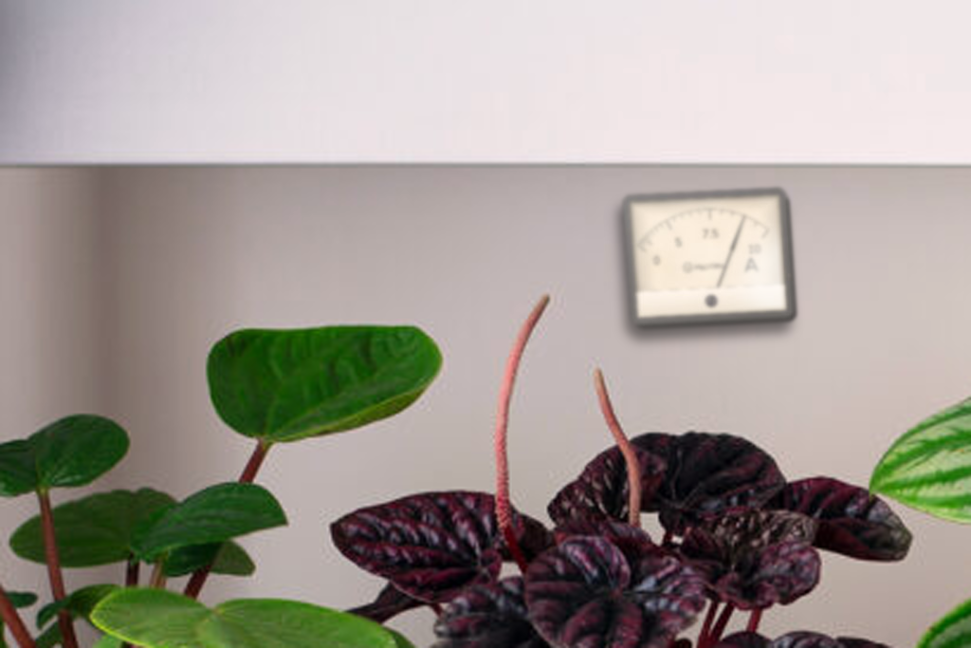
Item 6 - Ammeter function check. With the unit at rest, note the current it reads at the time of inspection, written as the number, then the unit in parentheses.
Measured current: 9 (A)
